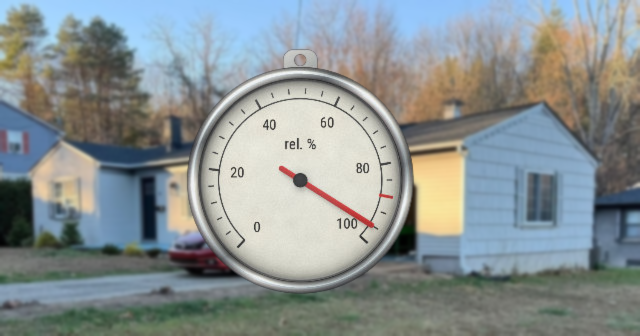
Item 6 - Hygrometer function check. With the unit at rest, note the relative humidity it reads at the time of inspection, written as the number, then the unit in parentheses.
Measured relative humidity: 96 (%)
